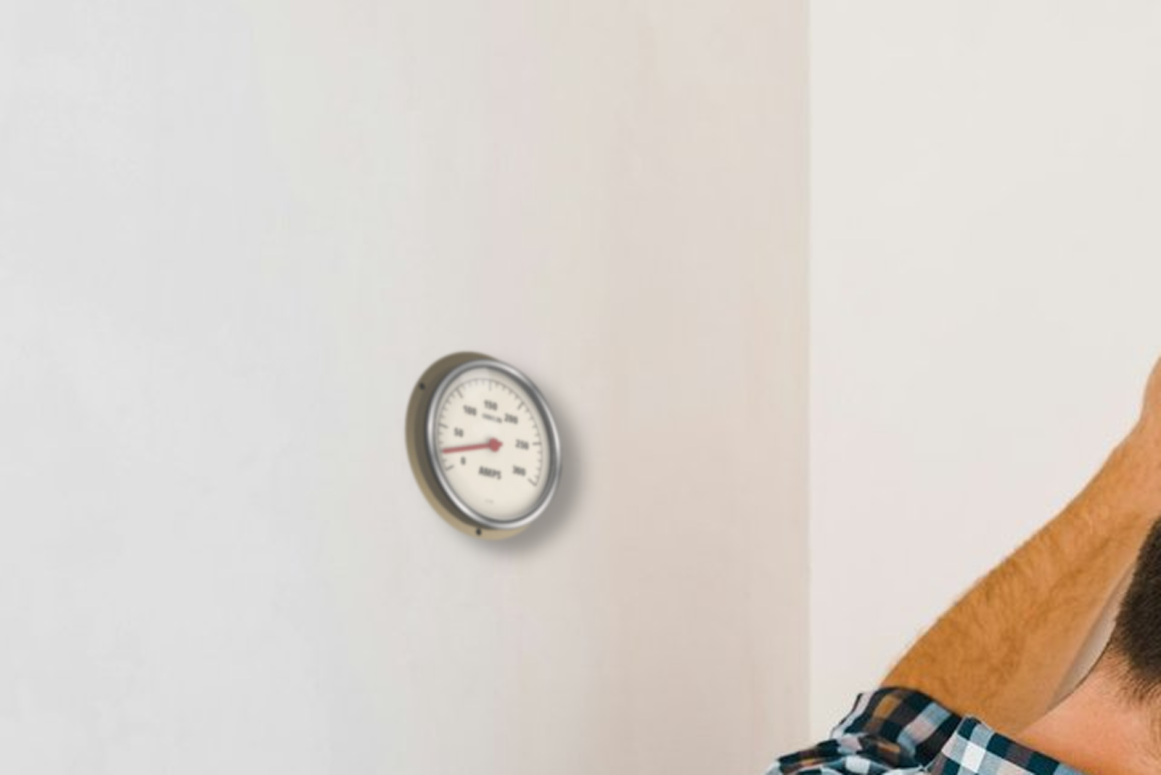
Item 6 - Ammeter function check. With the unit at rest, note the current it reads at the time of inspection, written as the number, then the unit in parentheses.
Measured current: 20 (A)
